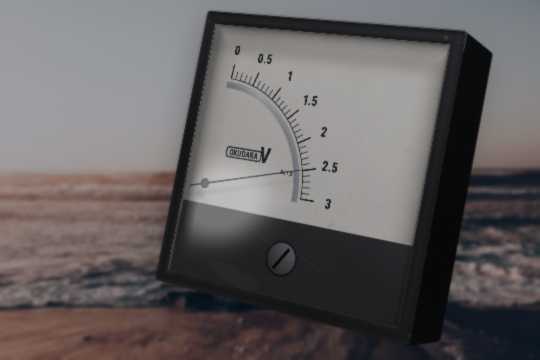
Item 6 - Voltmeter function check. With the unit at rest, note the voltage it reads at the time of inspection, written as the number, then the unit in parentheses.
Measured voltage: 2.5 (V)
